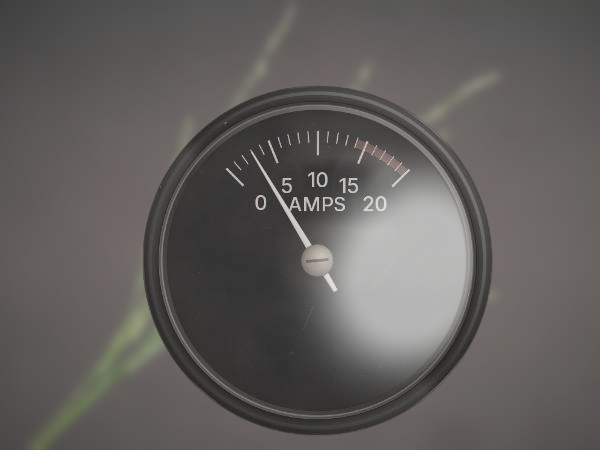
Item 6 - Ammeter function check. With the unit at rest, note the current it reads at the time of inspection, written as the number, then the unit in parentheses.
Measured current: 3 (A)
